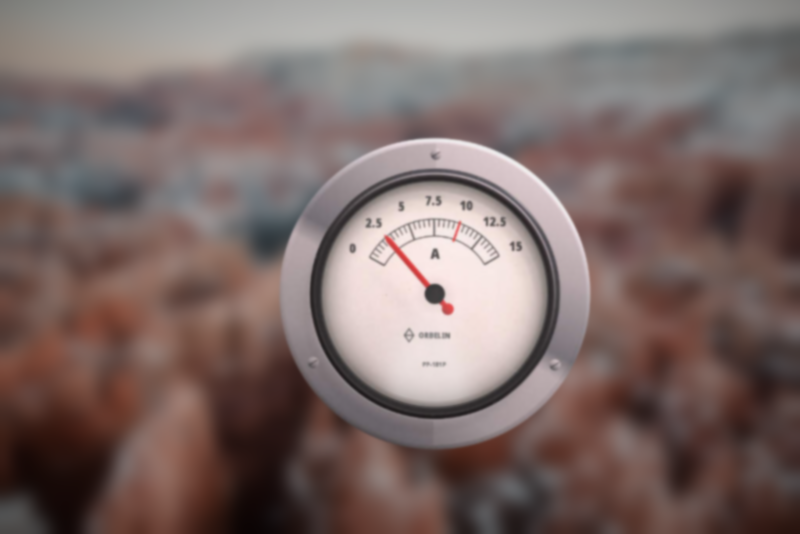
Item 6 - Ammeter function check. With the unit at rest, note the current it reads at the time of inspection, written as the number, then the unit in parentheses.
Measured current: 2.5 (A)
